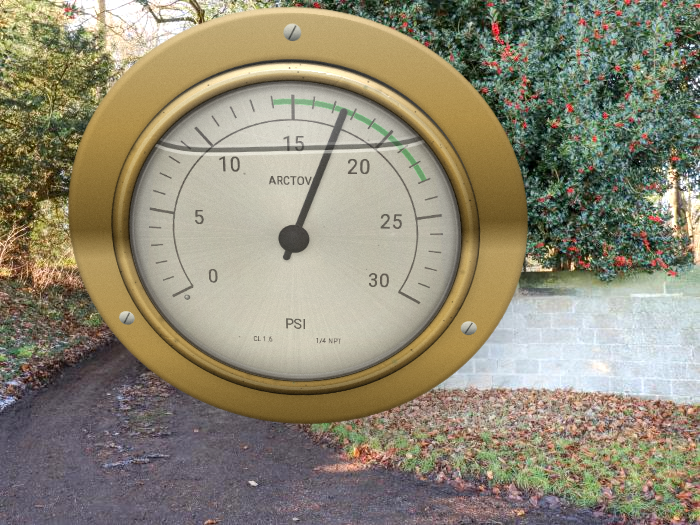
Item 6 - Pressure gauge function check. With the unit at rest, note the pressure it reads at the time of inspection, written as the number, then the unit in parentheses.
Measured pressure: 17.5 (psi)
